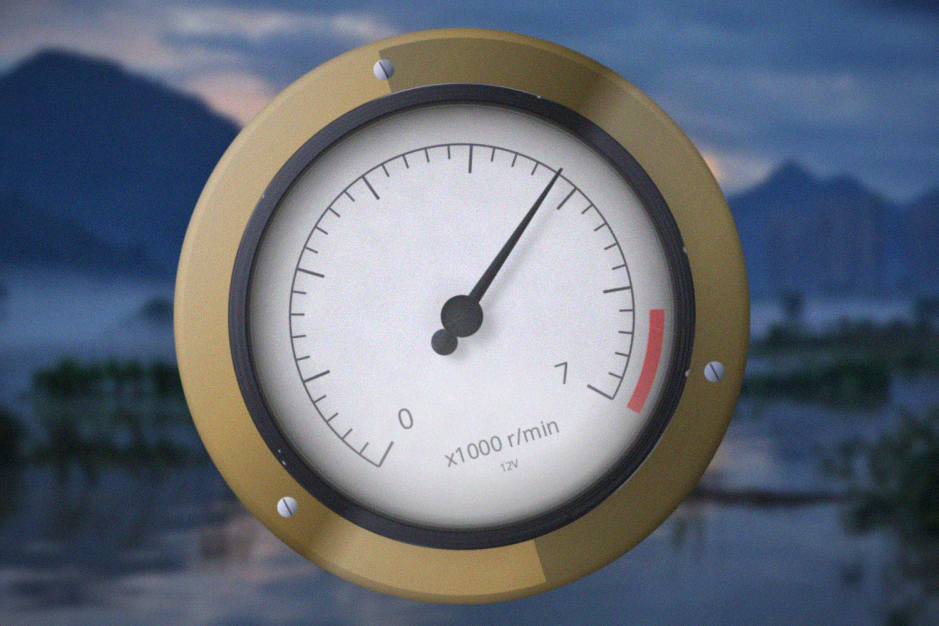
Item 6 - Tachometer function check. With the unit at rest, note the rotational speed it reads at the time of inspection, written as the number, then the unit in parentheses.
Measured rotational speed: 4800 (rpm)
